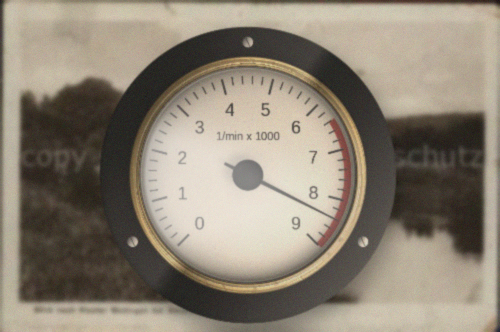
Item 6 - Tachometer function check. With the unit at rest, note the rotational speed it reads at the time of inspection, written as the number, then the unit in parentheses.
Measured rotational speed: 8400 (rpm)
